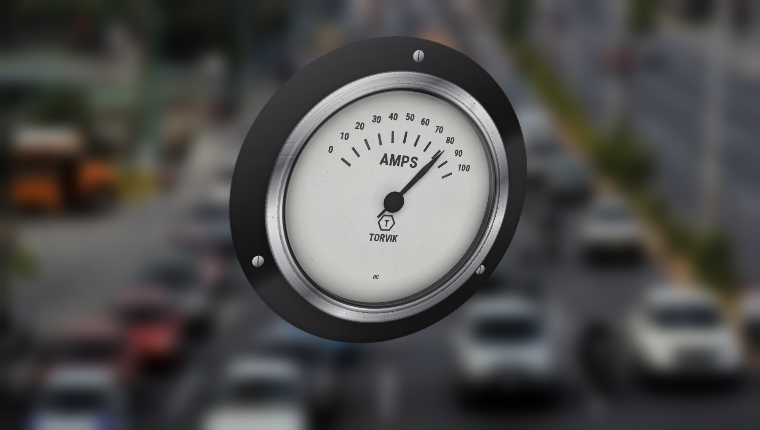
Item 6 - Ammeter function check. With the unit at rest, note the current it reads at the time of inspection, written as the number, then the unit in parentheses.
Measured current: 80 (A)
